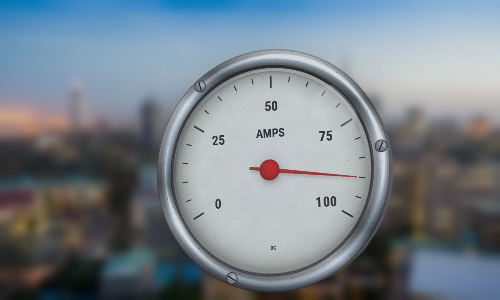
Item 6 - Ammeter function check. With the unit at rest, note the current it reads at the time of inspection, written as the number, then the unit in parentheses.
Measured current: 90 (A)
